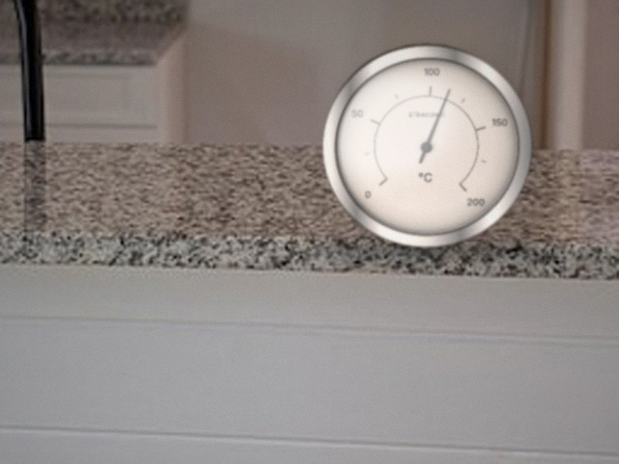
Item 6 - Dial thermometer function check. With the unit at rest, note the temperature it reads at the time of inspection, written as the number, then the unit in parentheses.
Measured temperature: 112.5 (°C)
